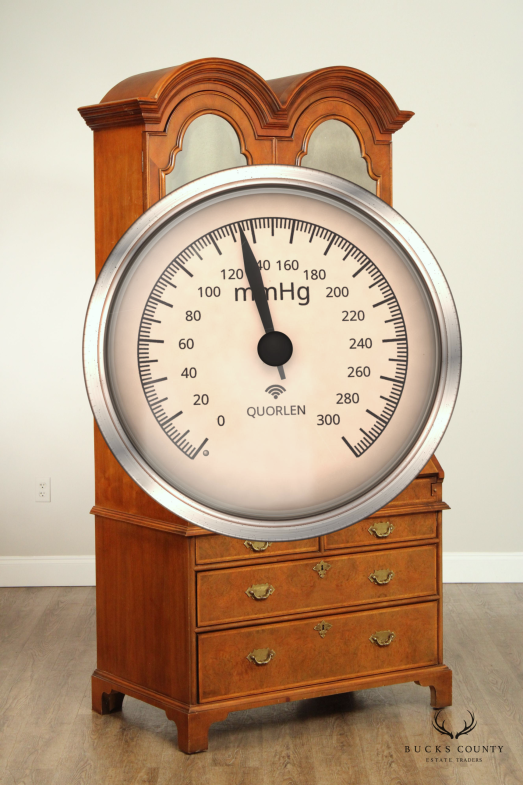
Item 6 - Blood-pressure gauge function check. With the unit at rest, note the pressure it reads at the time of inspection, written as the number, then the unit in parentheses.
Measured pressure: 134 (mmHg)
